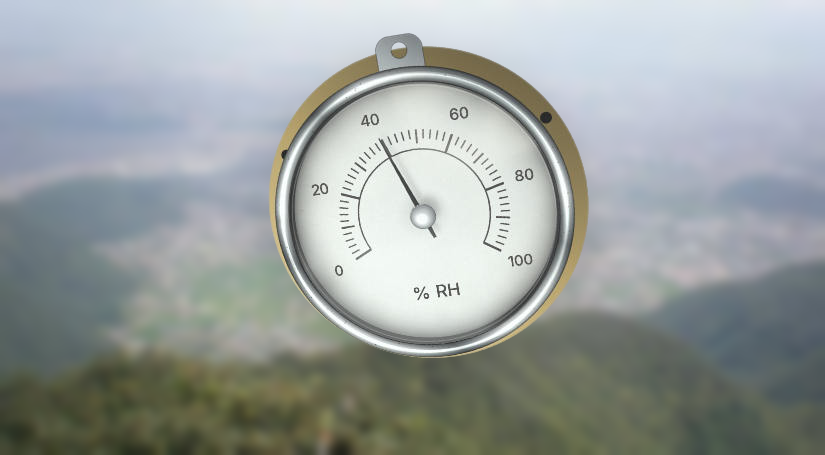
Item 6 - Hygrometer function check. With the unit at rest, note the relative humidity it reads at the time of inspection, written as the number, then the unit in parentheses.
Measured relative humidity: 40 (%)
